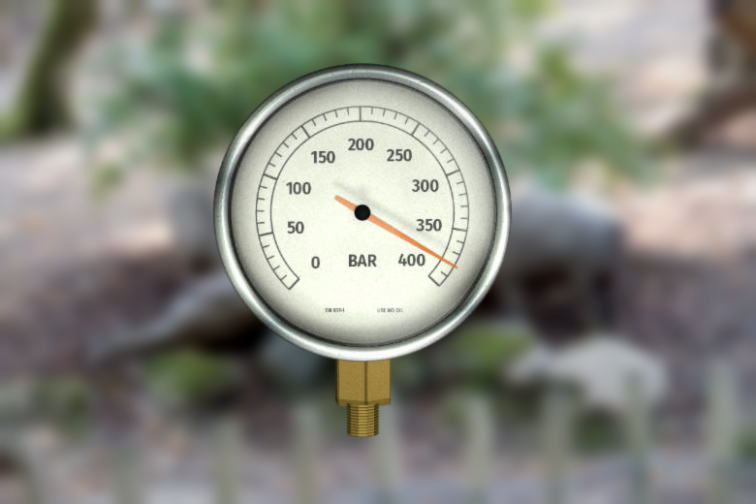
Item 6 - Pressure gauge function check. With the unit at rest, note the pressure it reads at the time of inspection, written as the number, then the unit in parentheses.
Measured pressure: 380 (bar)
